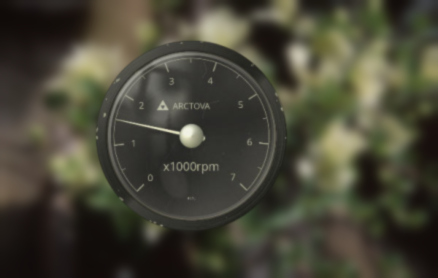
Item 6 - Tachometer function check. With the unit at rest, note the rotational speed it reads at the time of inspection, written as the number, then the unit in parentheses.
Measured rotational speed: 1500 (rpm)
